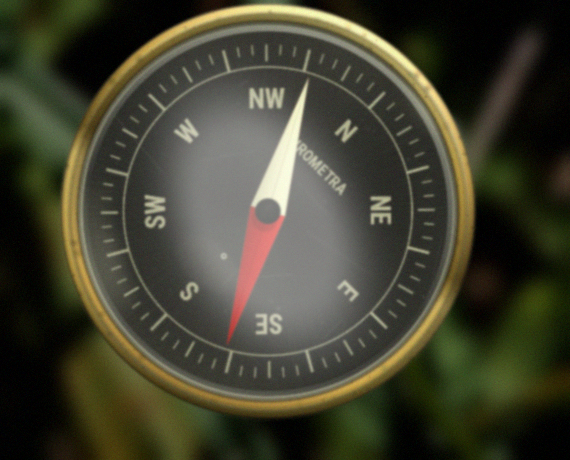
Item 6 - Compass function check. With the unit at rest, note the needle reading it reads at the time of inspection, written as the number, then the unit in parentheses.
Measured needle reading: 152.5 (°)
